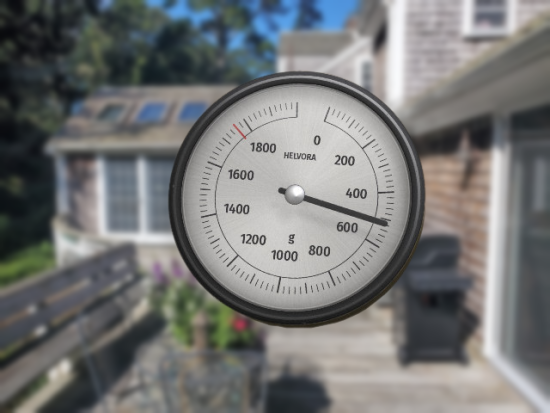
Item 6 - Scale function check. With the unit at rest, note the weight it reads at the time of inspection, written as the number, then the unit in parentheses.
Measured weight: 520 (g)
